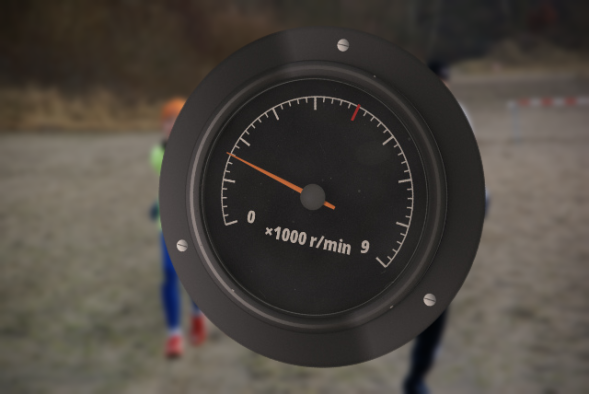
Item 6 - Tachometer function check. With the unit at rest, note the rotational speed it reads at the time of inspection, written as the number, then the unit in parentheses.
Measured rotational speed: 1600 (rpm)
